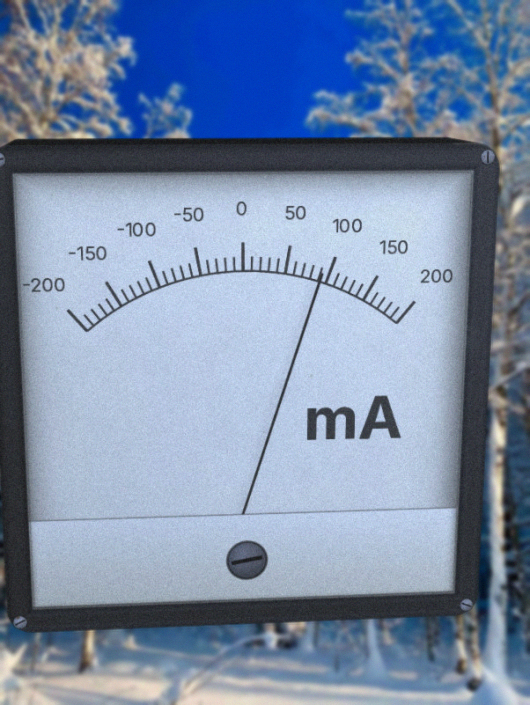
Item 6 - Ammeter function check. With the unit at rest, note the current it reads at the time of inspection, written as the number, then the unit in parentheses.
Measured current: 90 (mA)
